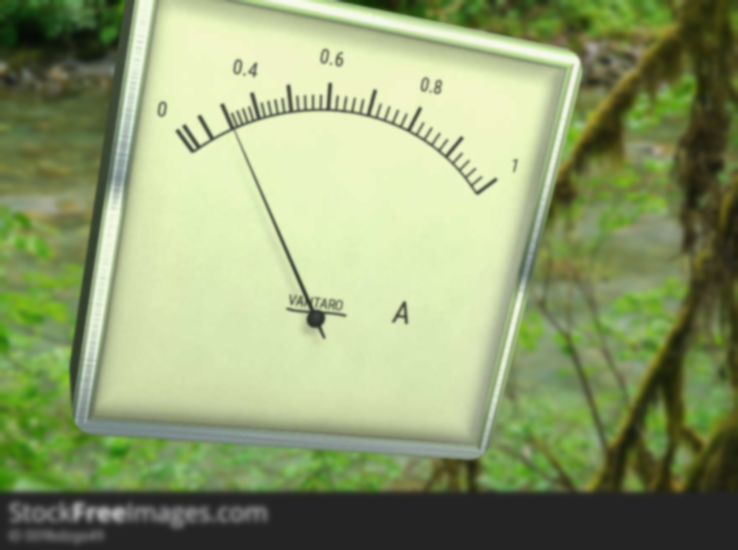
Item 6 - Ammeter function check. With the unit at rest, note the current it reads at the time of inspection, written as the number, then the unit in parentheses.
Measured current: 0.3 (A)
